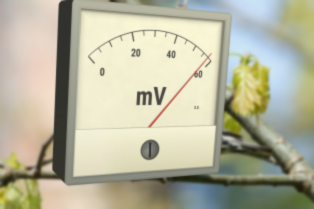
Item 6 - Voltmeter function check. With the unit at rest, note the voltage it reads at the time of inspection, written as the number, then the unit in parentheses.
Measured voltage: 57.5 (mV)
